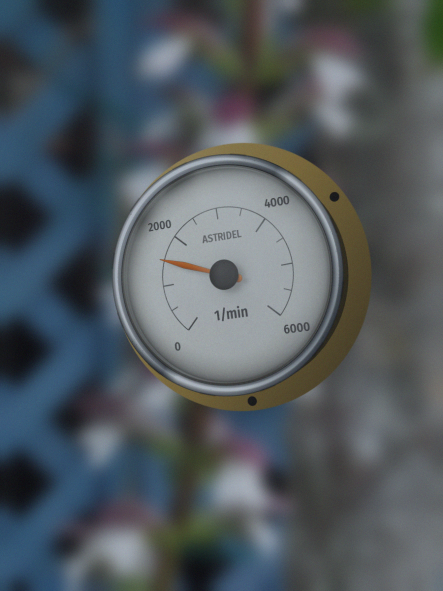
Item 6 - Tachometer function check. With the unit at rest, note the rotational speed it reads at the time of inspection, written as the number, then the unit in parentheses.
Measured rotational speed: 1500 (rpm)
